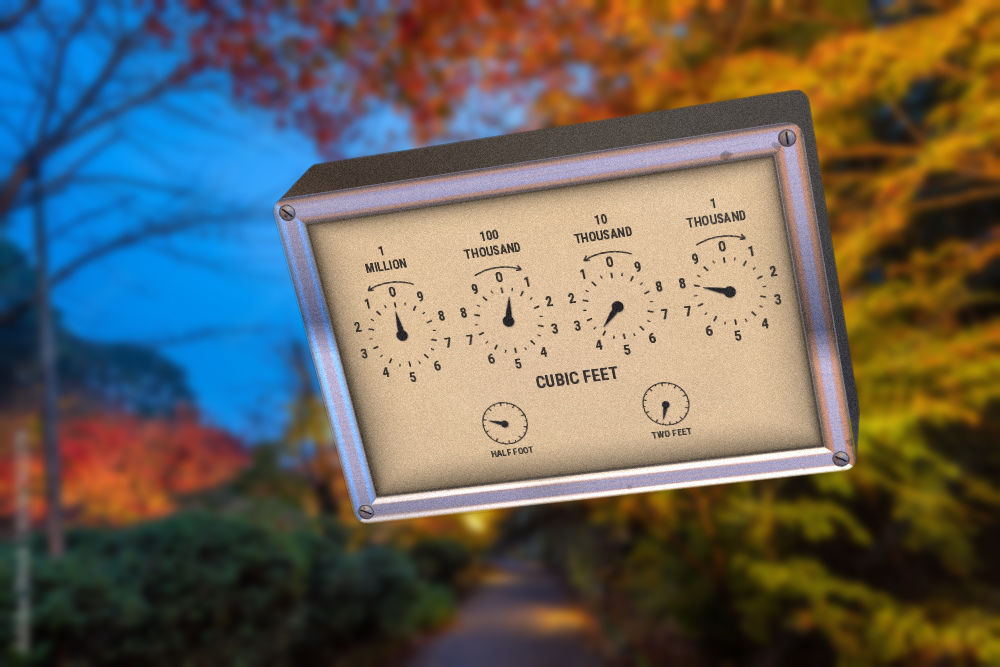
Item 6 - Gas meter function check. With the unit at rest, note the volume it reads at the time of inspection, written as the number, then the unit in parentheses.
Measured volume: 3800 (ft³)
